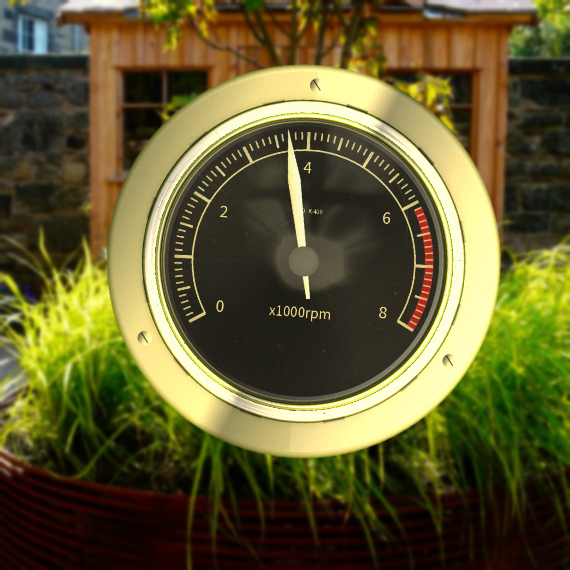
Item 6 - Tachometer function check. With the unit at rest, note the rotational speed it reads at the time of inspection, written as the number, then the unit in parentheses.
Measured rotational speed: 3700 (rpm)
